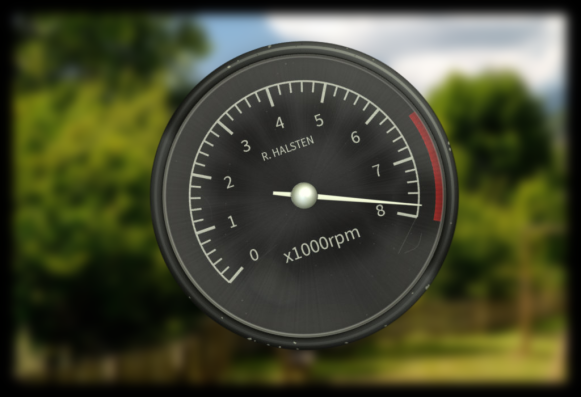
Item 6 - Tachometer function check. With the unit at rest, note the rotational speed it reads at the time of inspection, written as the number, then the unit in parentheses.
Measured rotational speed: 7800 (rpm)
